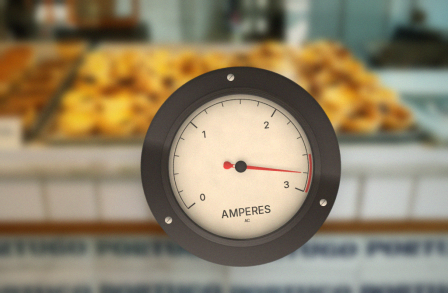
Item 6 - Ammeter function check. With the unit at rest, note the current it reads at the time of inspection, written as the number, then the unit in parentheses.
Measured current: 2.8 (A)
